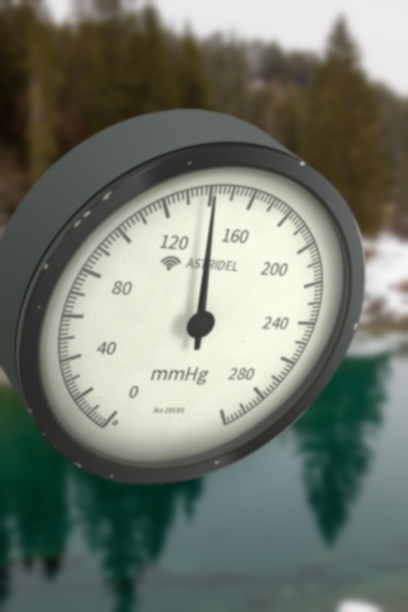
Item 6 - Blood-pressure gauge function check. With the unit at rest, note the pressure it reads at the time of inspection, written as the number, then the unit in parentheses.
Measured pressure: 140 (mmHg)
